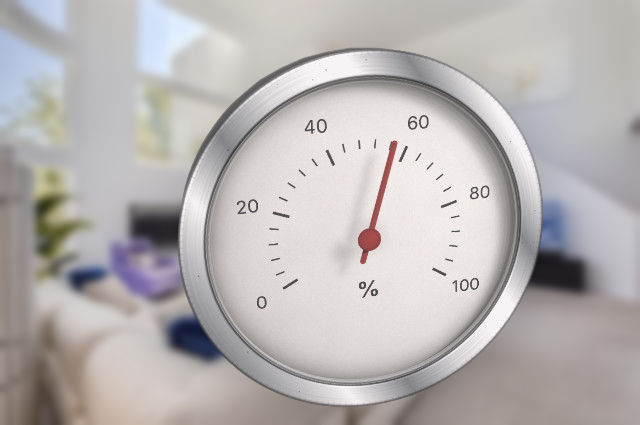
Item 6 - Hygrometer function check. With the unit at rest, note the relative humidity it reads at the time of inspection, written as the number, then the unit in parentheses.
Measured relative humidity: 56 (%)
